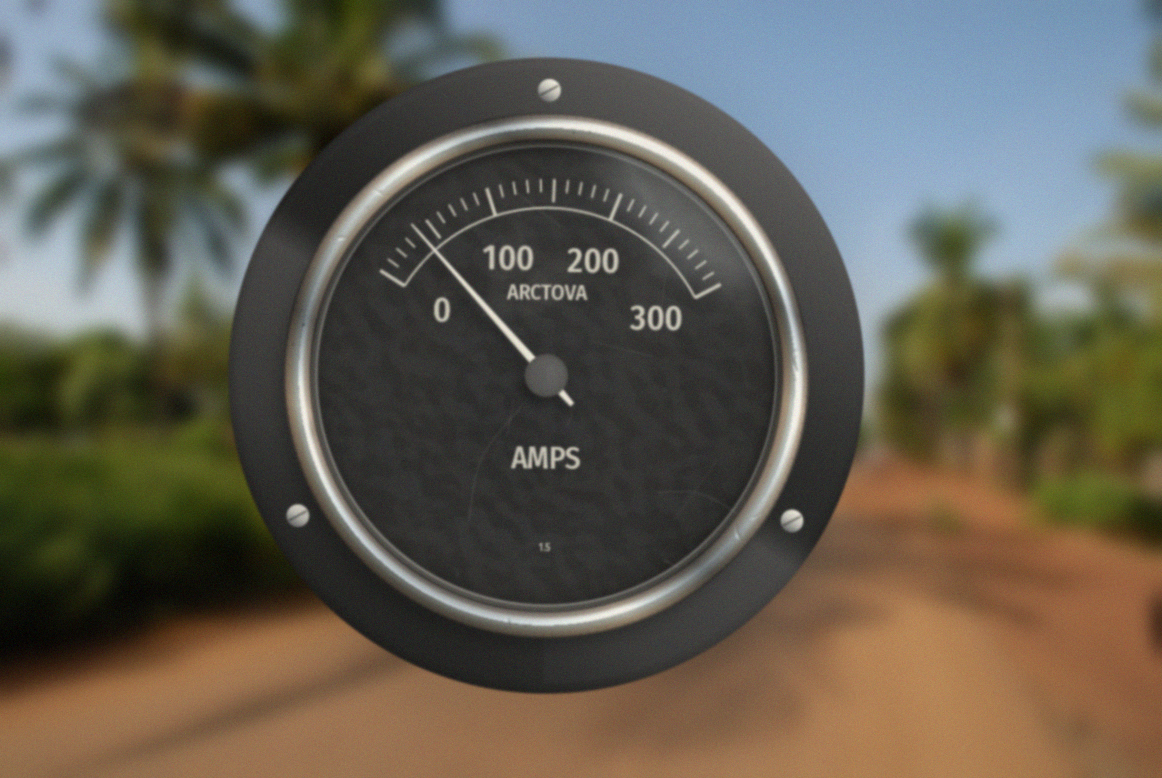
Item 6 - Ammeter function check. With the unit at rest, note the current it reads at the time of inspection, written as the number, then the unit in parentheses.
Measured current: 40 (A)
